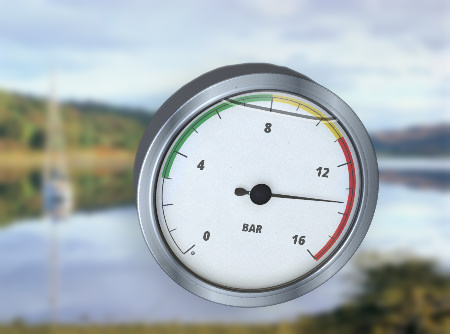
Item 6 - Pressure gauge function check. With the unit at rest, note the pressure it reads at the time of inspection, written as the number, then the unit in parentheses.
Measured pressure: 13.5 (bar)
